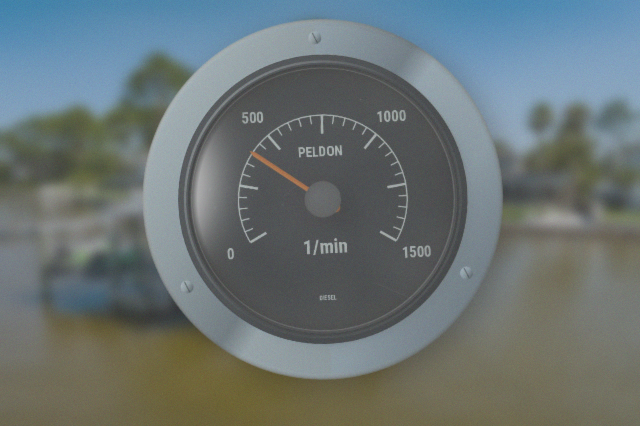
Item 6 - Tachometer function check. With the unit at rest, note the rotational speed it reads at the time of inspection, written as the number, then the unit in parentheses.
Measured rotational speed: 400 (rpm)
